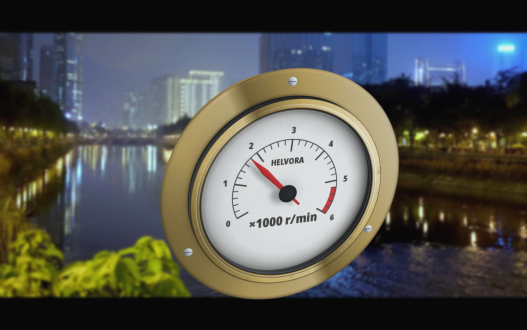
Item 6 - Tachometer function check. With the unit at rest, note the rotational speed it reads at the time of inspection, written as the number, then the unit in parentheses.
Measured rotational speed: 1800 (rpm)
